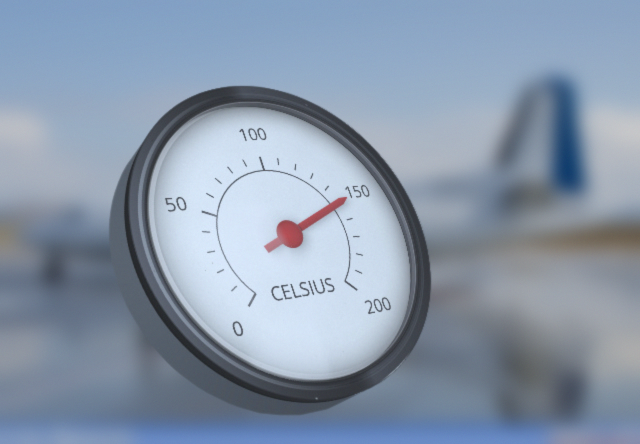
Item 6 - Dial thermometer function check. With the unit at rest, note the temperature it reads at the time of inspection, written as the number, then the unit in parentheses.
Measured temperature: 150 (°C)
